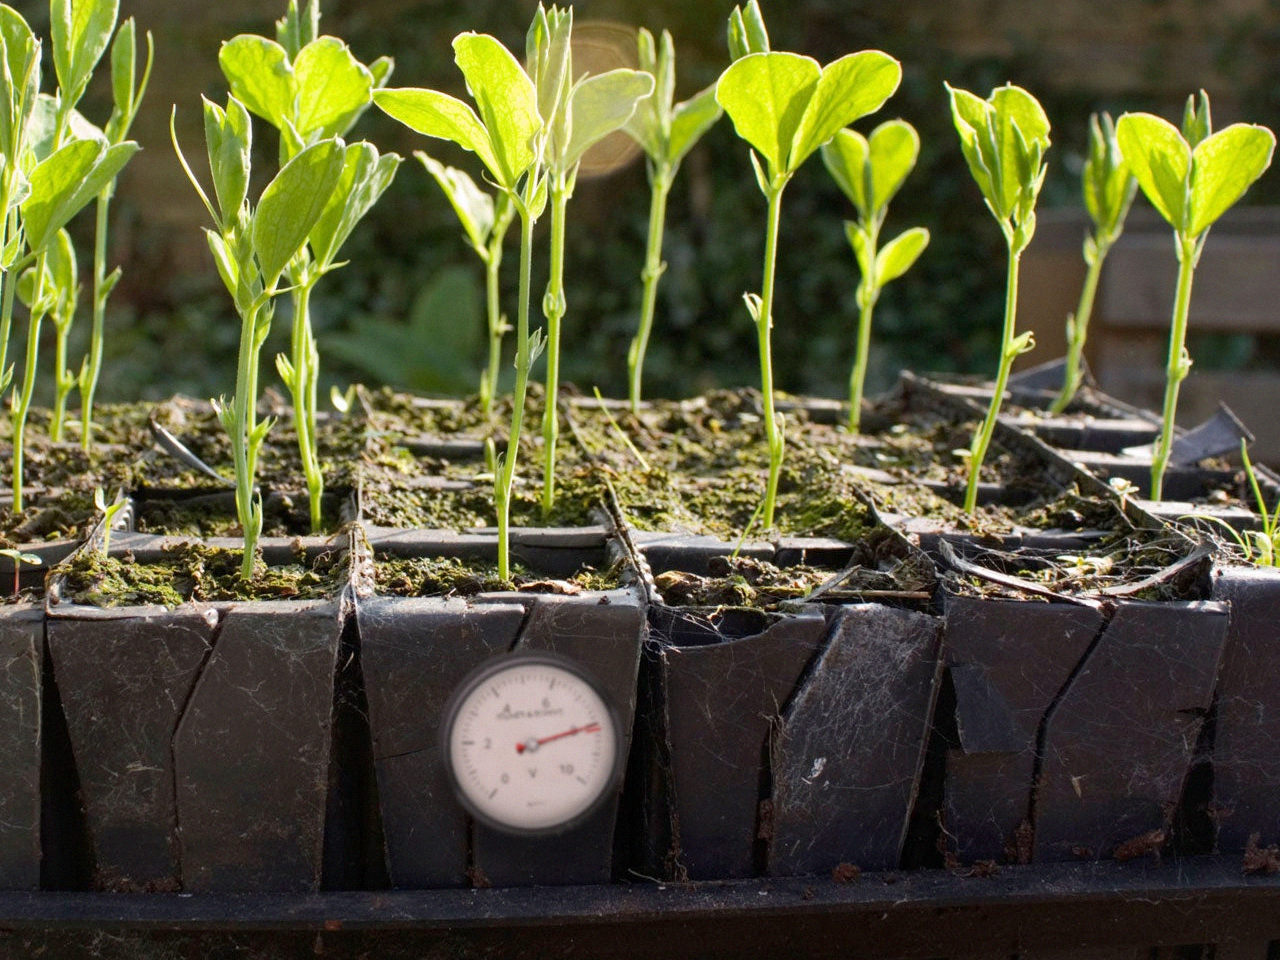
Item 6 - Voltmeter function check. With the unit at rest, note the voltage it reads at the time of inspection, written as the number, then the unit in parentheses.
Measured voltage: 8 (V)
